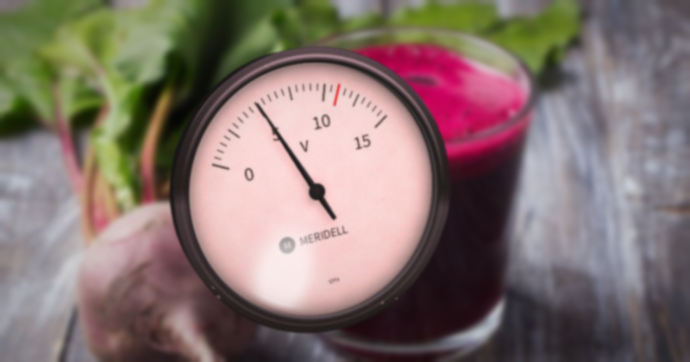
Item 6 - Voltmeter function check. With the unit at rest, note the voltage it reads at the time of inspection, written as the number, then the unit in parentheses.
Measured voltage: 5 (V)
